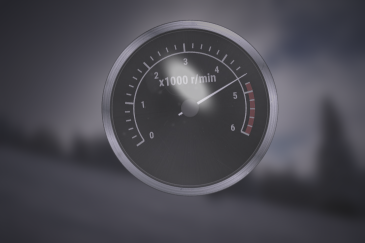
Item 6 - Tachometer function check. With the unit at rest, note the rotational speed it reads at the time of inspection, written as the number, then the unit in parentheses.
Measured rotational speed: 4600 (rpm)
